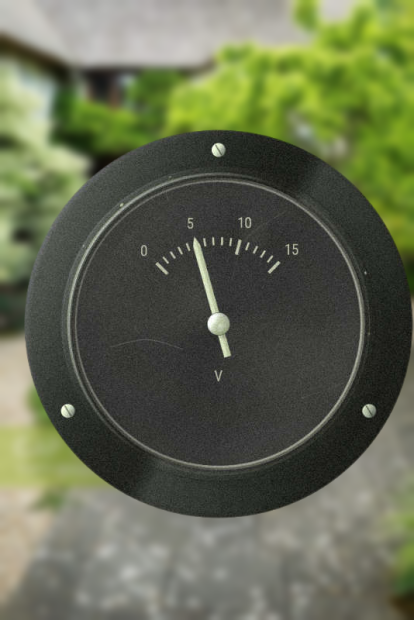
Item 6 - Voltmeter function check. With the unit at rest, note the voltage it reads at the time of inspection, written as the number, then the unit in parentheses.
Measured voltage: 5 (V)
